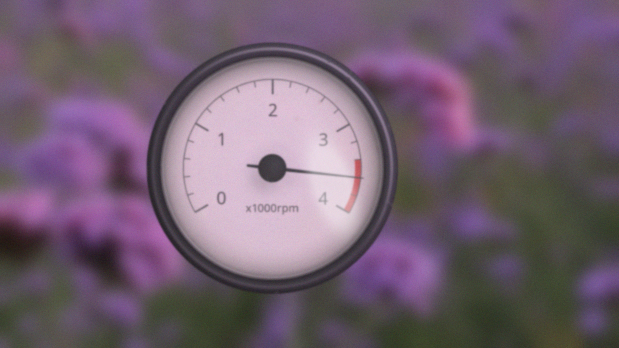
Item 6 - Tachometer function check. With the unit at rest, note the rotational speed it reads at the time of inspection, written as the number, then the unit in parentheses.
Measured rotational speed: 3600 (rpm)
